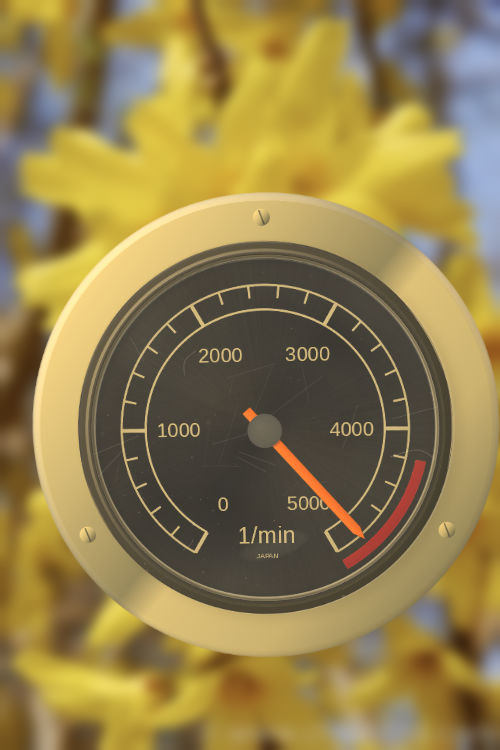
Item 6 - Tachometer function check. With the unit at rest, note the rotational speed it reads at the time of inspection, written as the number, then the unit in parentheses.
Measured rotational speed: 4800 (rpm)
